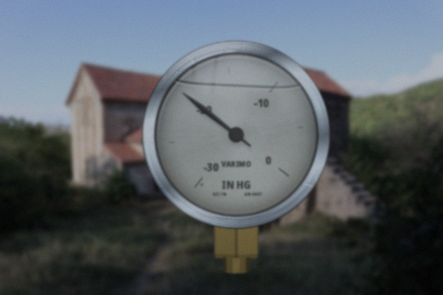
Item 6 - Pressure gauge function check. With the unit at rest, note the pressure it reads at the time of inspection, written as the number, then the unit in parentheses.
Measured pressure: -20 (inHg)
